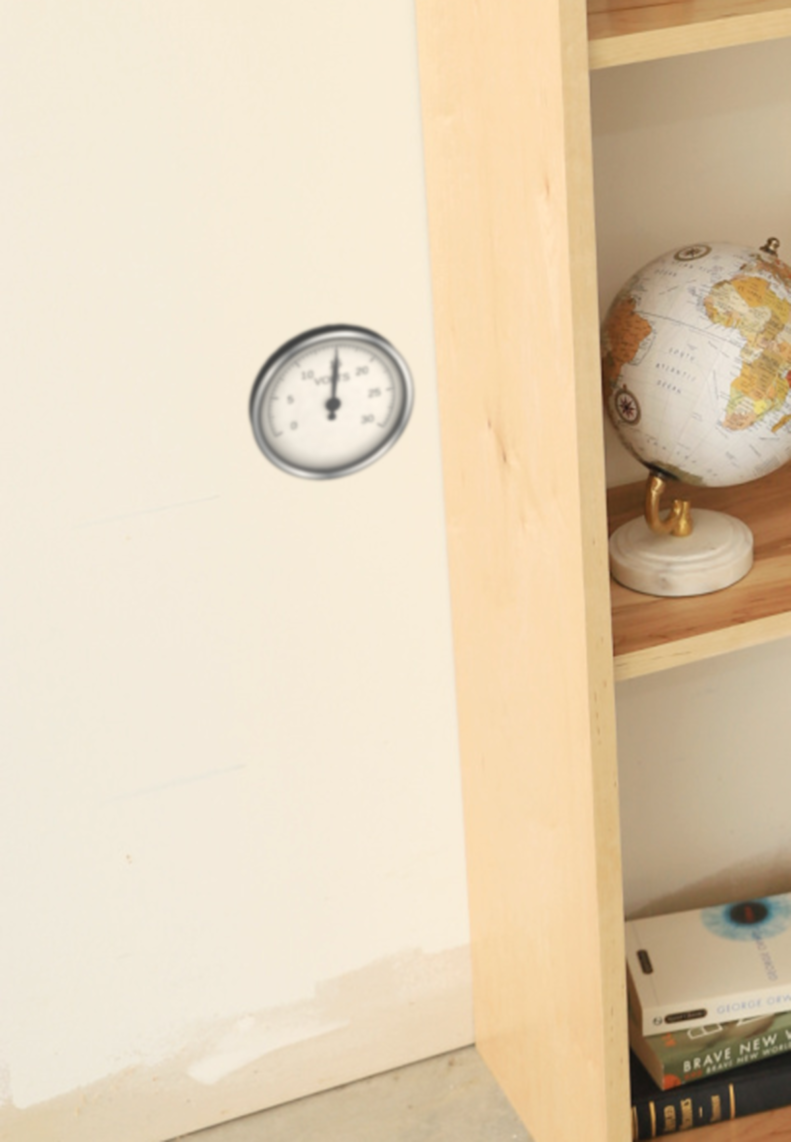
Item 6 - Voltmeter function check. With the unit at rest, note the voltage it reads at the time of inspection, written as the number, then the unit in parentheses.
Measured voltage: 15 (V)
